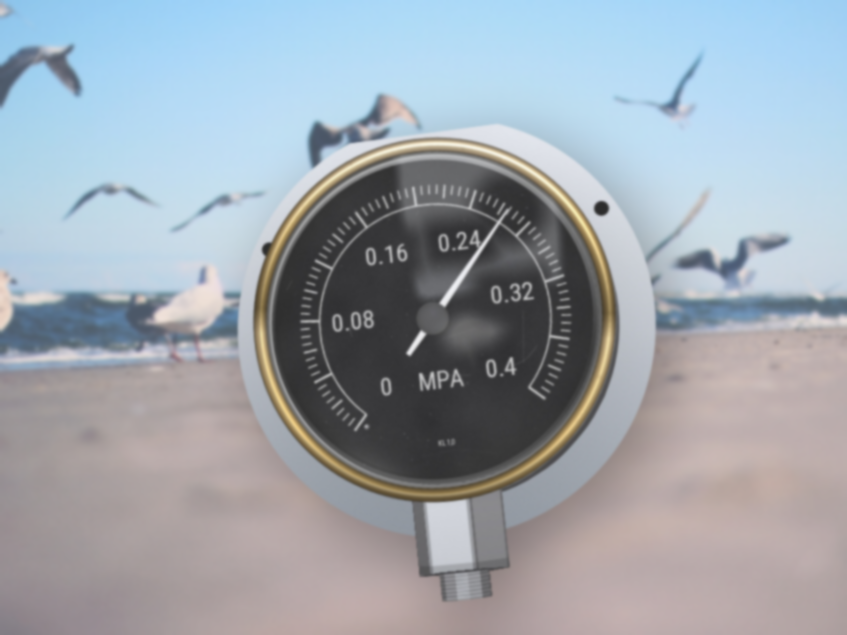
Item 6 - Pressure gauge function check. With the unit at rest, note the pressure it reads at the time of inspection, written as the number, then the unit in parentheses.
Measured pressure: 0.265 (MPa)
